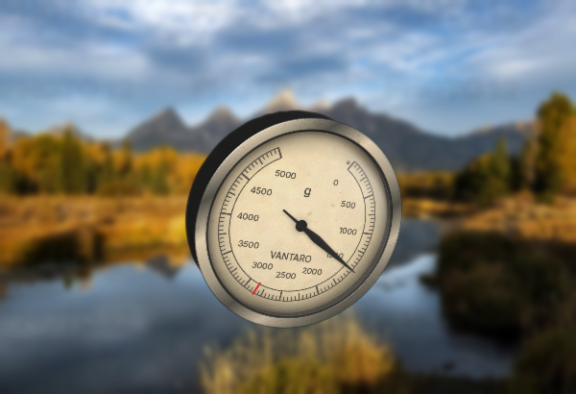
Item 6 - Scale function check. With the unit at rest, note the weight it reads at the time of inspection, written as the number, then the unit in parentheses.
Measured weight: 1500 (g)
